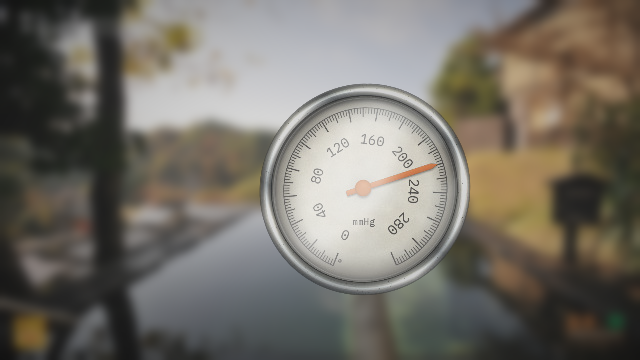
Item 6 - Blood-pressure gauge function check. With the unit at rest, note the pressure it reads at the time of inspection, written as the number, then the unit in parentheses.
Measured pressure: 220 (mmHg)
